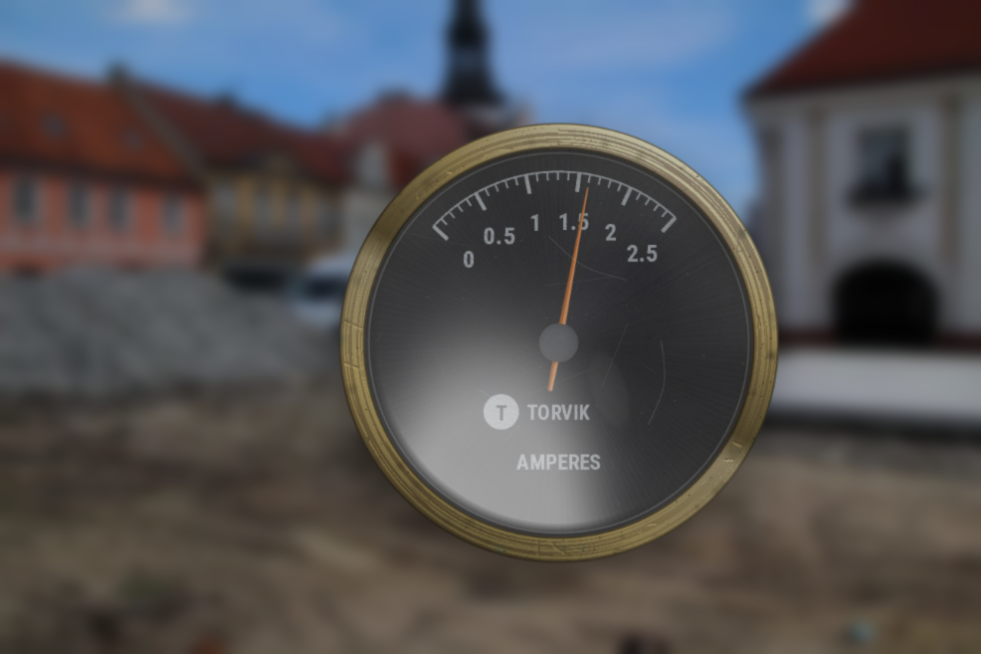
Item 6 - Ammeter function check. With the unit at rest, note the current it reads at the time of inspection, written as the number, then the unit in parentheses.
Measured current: 1.6 (A)
